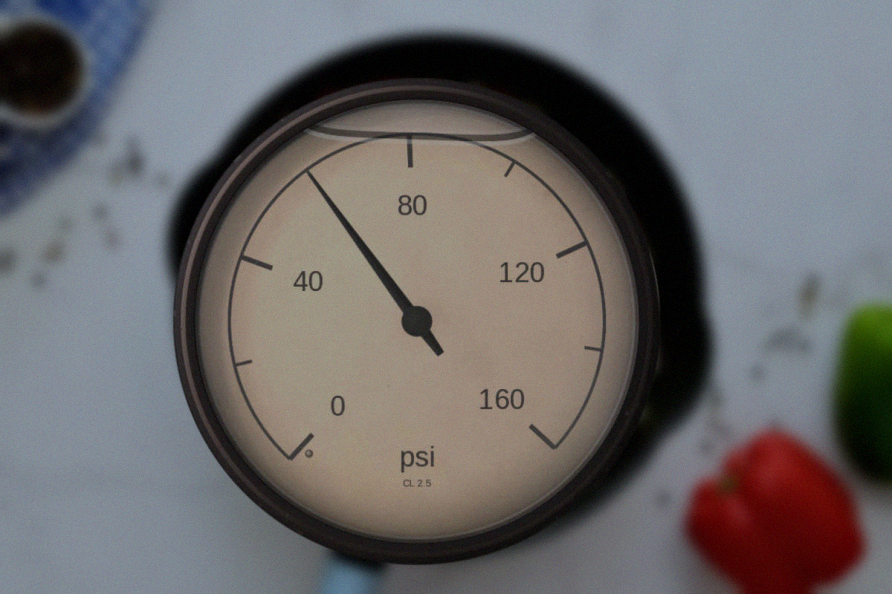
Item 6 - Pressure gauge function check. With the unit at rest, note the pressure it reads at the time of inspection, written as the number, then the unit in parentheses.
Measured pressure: 60 (psi)
